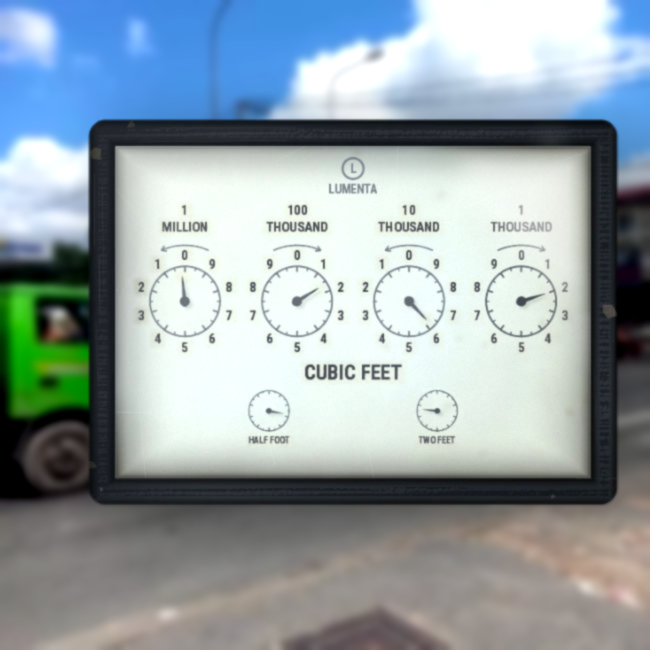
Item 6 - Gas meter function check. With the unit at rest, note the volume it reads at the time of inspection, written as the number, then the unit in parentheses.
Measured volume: 16200 (ft³)
